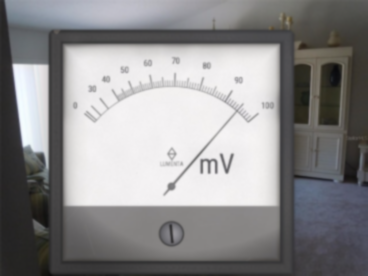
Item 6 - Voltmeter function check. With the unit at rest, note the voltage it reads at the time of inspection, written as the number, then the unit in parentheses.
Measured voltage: 95 (mV)
